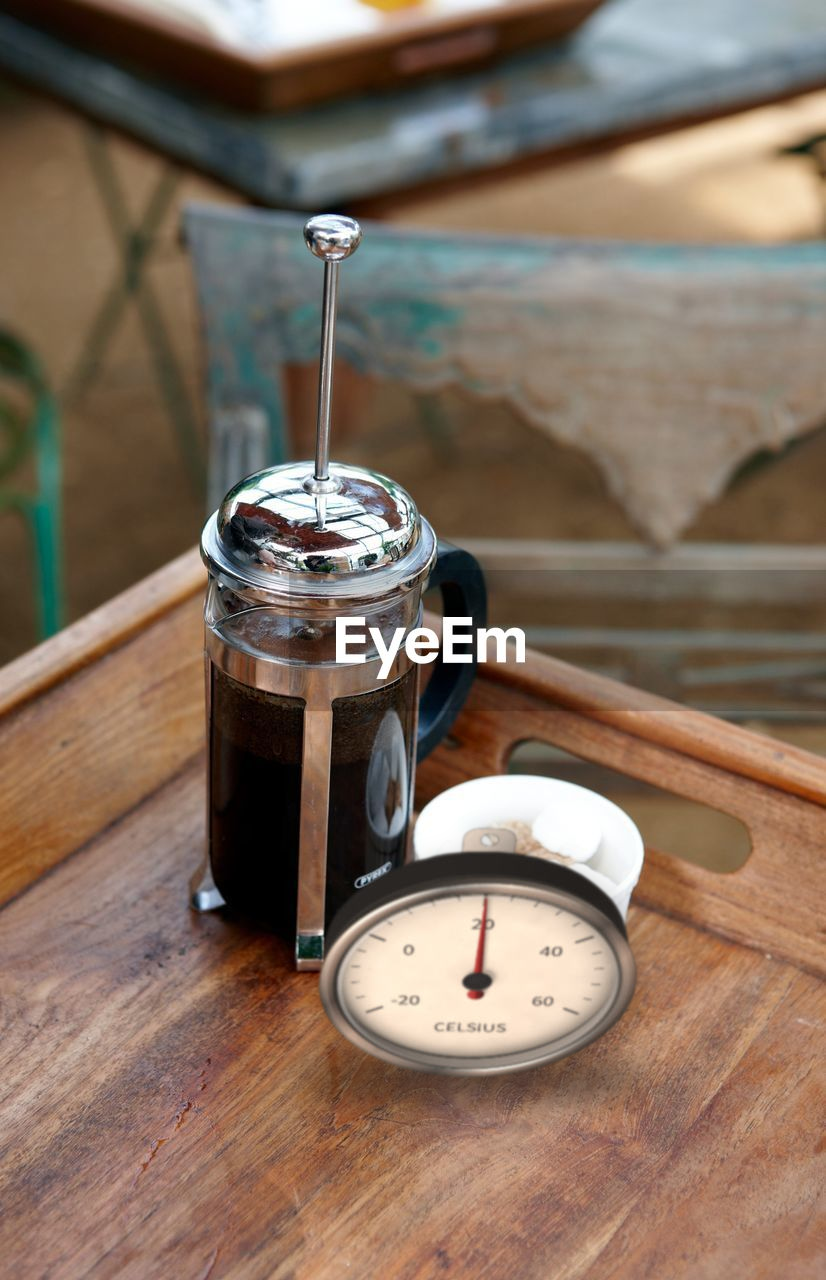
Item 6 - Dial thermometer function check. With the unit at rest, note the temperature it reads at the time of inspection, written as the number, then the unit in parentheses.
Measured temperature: 20 (°C)
